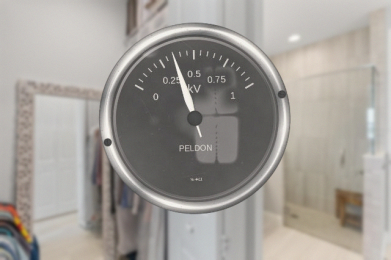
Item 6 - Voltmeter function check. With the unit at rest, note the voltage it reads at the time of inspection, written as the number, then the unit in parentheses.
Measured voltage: 0.35 (kV)
